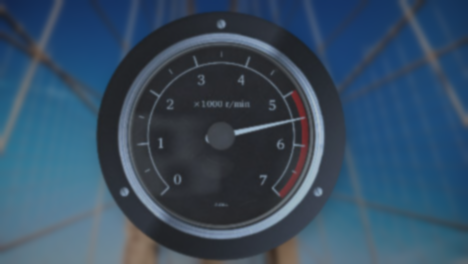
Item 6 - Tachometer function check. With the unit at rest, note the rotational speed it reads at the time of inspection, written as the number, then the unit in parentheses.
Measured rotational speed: 5500 (rpm)
